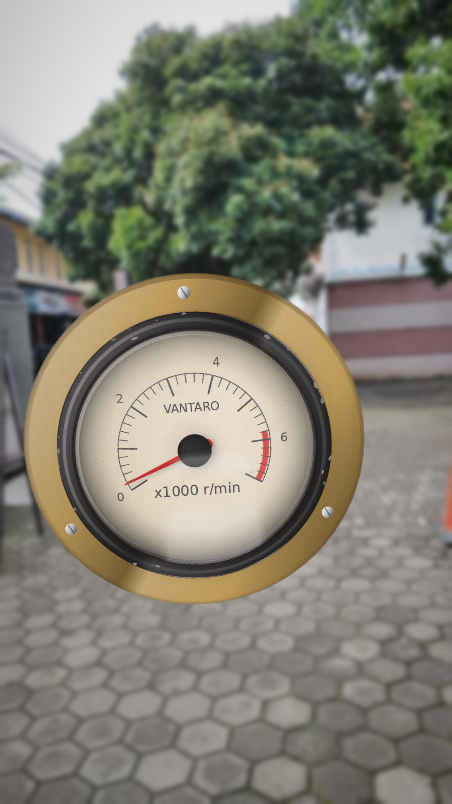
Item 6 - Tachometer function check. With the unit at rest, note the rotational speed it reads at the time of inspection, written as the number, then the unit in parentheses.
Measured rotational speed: 200 (rpm)
